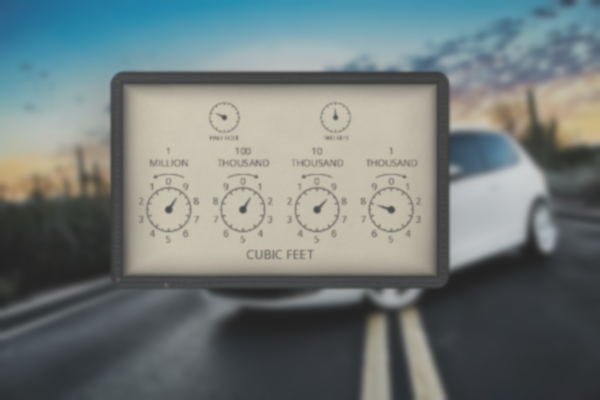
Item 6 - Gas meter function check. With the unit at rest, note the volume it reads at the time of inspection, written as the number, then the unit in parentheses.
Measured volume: 908800 (ft³)
